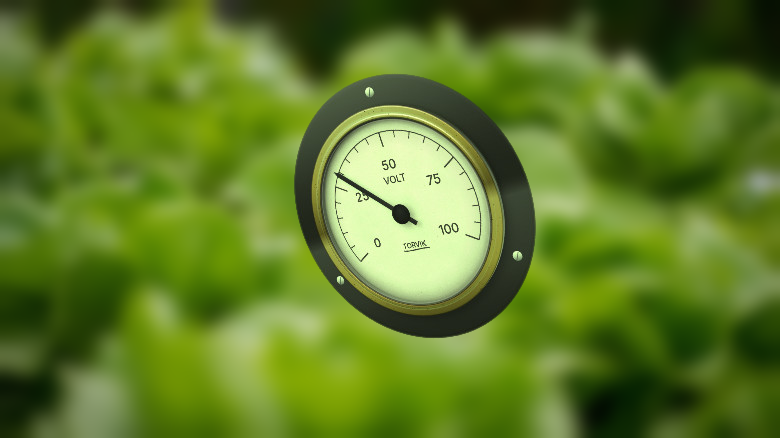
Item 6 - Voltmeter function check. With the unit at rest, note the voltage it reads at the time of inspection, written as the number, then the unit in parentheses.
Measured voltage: 30 (V)
